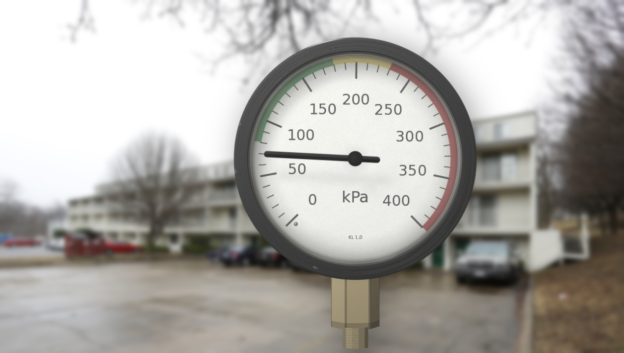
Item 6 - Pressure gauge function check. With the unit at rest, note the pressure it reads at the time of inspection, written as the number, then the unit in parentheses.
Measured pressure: 70 (kPa)
